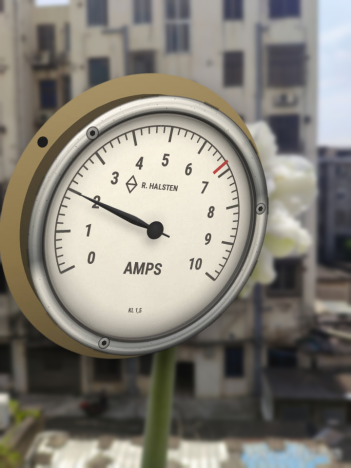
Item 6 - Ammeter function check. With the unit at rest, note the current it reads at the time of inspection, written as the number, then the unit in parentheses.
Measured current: 2 (A)
